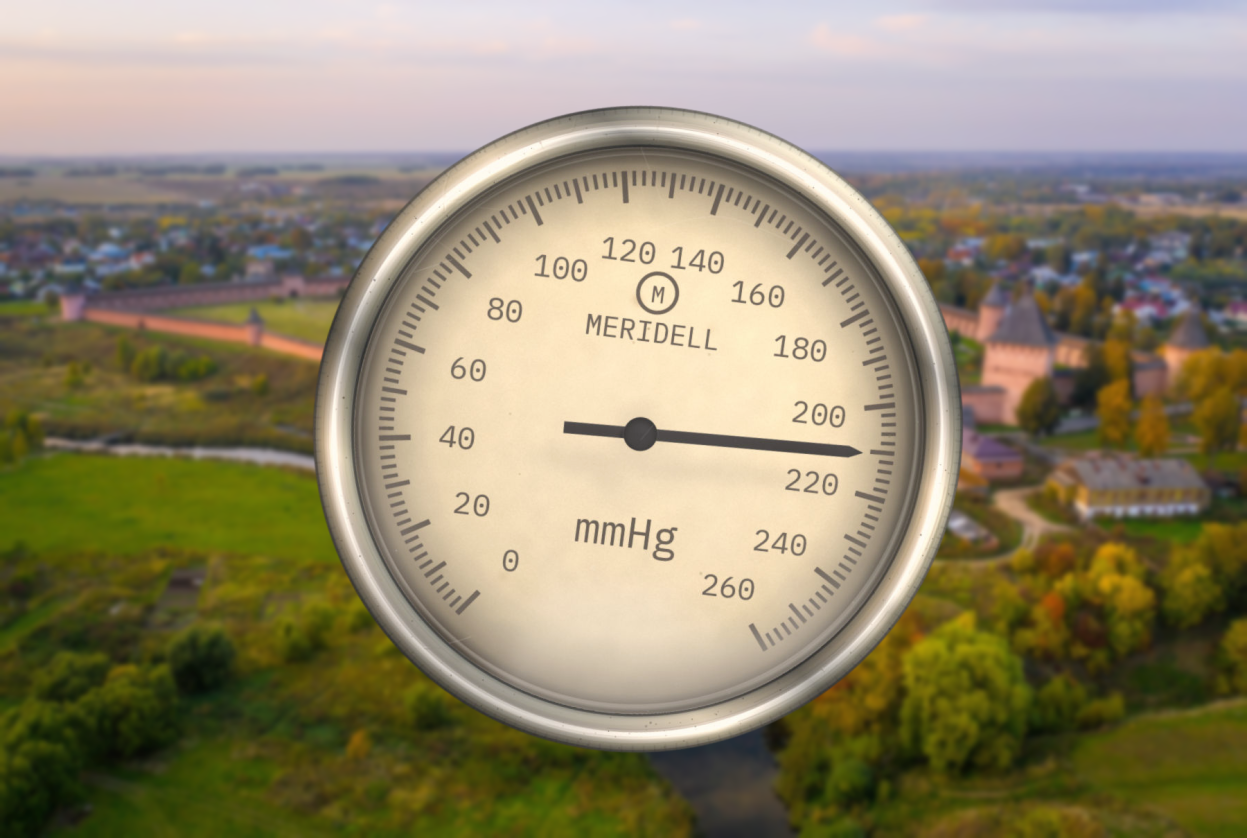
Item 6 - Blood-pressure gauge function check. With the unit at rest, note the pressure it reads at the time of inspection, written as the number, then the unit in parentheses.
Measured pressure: 210 (mmHg)
